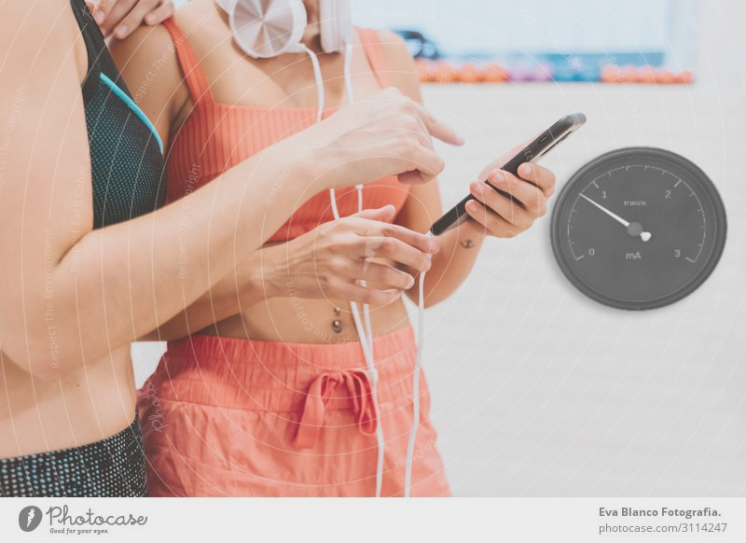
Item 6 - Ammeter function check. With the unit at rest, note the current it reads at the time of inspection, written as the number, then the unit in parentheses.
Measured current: 0.8 (mA)
